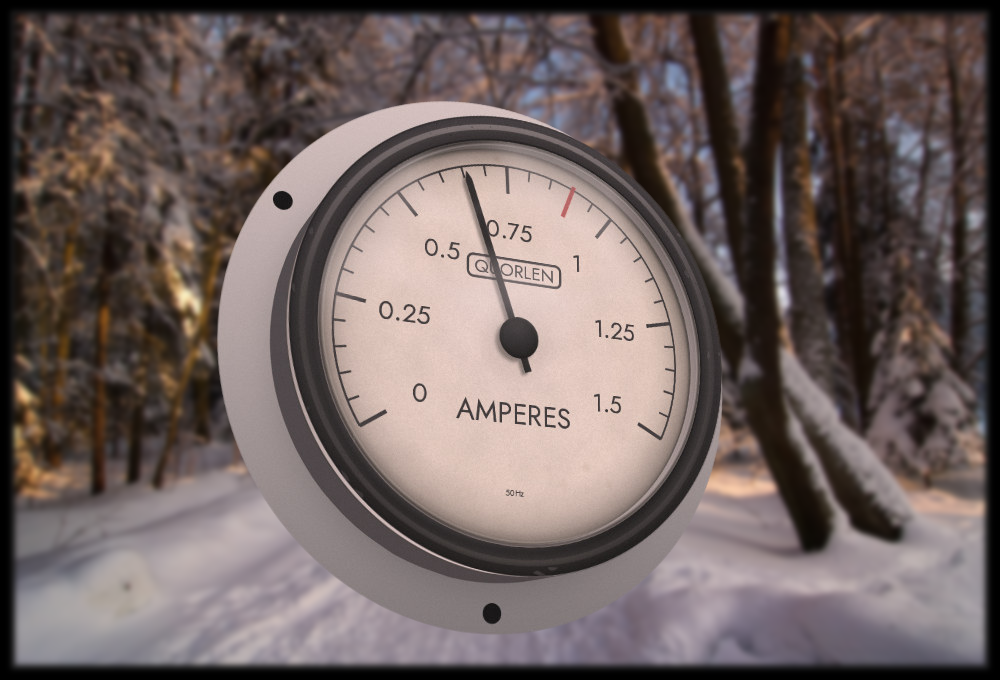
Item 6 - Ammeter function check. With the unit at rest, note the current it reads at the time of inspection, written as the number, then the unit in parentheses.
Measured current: 0.65 (A)
